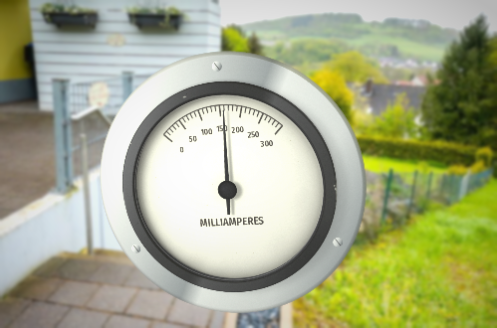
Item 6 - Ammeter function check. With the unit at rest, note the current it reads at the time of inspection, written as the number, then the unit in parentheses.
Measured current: 160 (mA)
